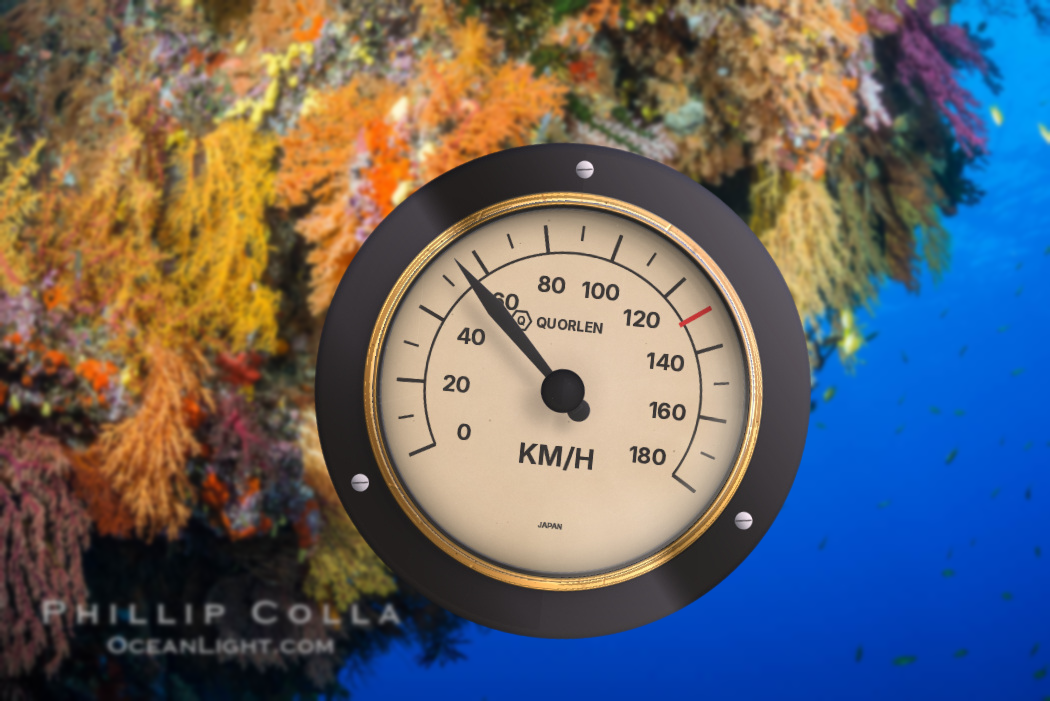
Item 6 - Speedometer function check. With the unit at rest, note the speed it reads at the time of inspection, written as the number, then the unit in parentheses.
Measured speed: 55 (km/h)
